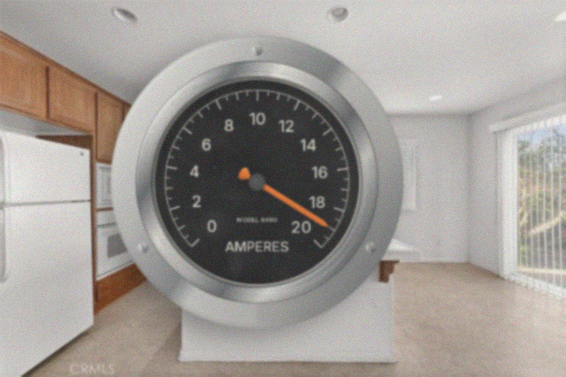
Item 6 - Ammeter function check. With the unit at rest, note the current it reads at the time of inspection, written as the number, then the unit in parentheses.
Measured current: 19 (A)
